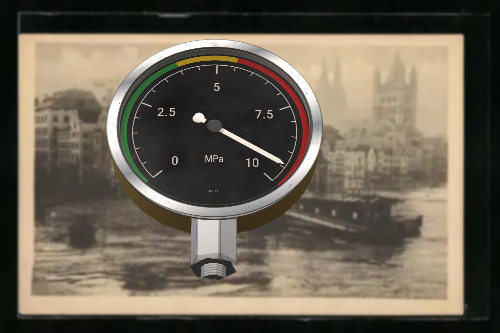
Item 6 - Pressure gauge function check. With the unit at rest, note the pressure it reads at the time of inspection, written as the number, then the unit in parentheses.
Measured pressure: 9.5 (MPa)
